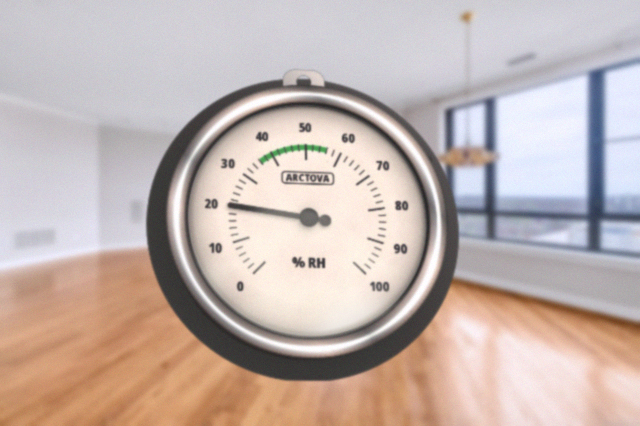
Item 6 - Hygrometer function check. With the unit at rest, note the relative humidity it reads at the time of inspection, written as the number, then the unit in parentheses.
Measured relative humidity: 20 (%)
